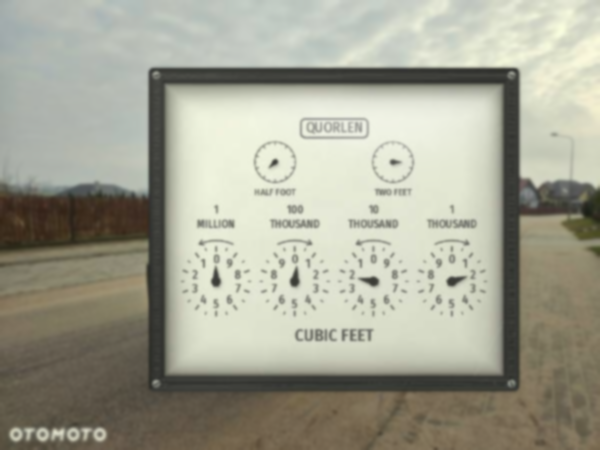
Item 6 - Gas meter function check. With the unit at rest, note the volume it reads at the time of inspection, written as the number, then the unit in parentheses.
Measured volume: 2200 (ft³)
